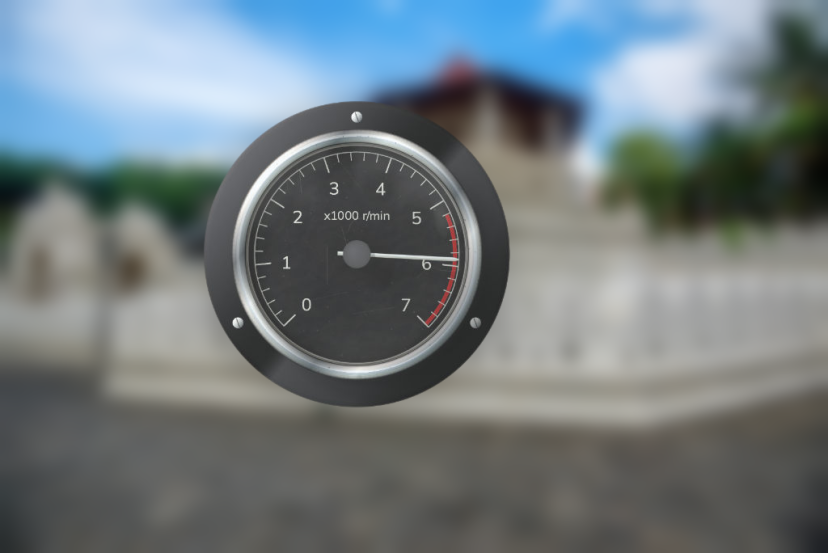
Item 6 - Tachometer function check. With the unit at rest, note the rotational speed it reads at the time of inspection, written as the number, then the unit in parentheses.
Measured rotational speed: 5900 (rpm)
